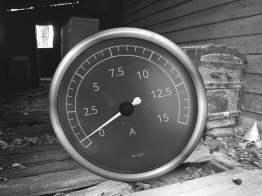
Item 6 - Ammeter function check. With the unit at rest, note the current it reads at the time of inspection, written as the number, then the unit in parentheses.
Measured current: 0.5 (A)
